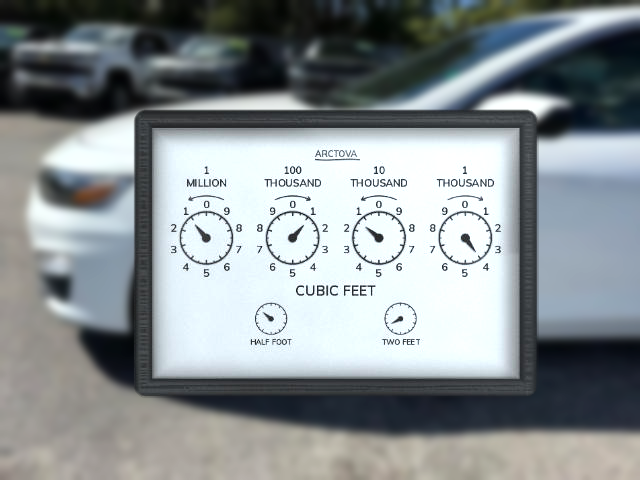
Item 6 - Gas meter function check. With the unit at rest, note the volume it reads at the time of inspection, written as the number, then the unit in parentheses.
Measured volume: 111400 (ft³)
